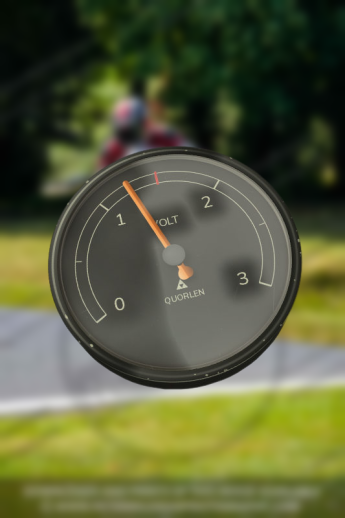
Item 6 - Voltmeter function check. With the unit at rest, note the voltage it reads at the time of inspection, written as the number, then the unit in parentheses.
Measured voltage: 1.25 (V)
